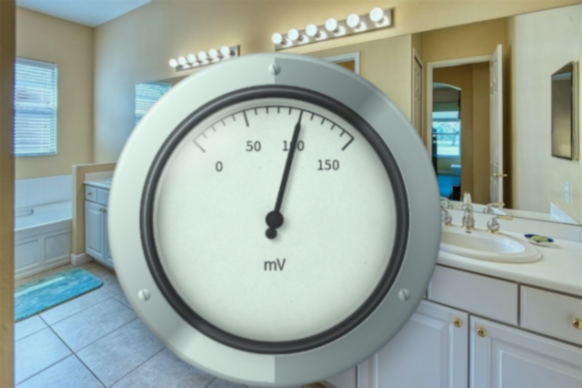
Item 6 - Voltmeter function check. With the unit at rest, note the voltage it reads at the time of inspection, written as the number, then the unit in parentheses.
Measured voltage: 100 (mV)
